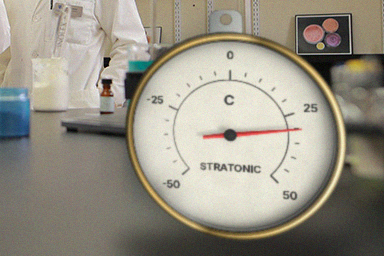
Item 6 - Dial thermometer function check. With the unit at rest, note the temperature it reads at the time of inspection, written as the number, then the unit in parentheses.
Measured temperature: 30 (°C)
